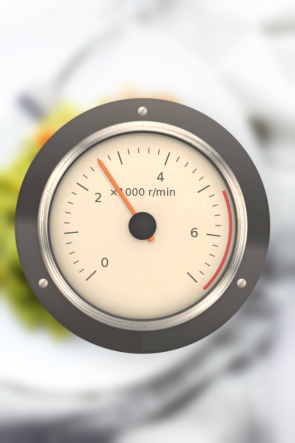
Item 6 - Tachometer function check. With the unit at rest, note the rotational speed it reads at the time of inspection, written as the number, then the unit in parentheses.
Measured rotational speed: 2600 (rpm)
